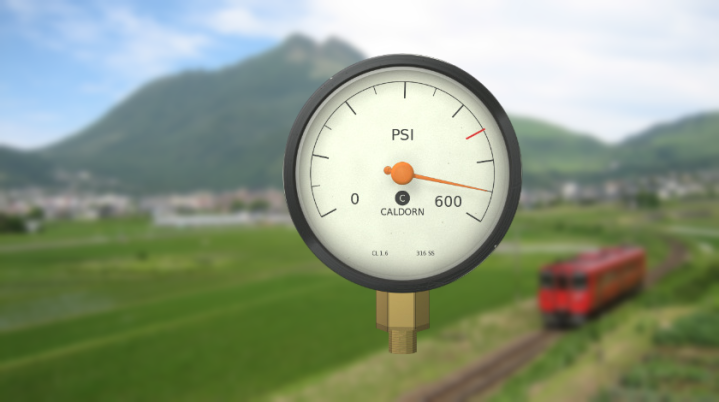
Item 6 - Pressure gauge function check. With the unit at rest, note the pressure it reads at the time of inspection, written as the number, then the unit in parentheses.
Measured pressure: 550 (psi)
